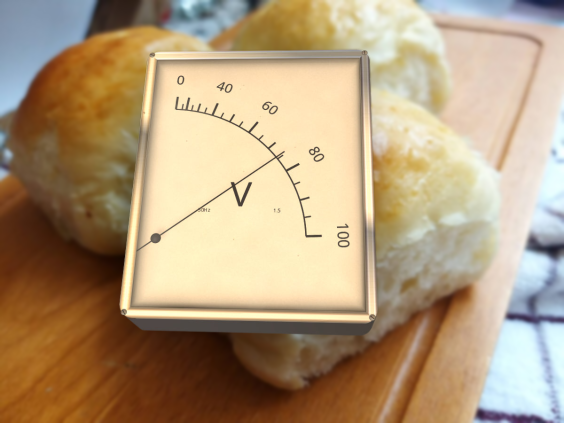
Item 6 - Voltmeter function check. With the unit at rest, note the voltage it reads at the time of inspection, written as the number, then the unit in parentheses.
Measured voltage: 75 (V)
